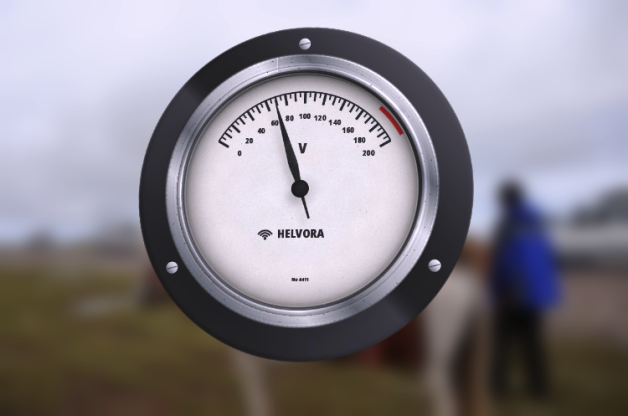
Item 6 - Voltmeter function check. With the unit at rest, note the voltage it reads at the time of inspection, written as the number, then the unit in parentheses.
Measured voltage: 70 (V)
